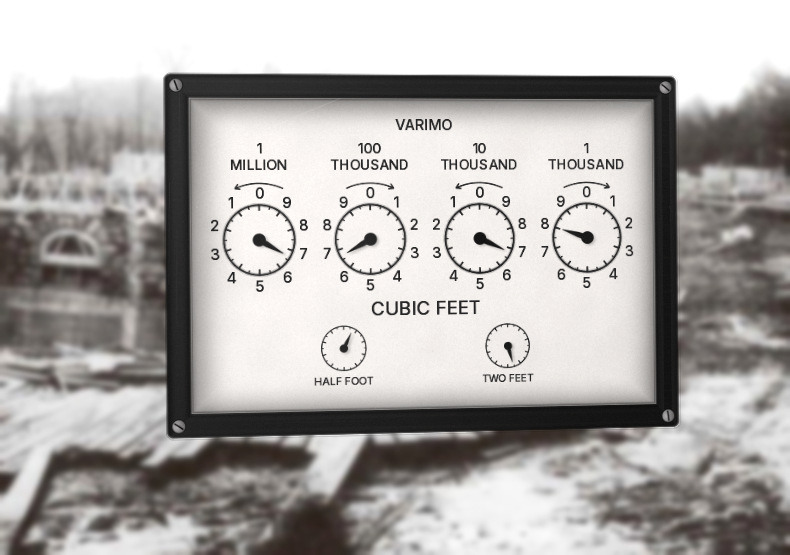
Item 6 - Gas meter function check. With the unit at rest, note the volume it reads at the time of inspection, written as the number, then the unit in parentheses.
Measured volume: 666800 (ft³)
